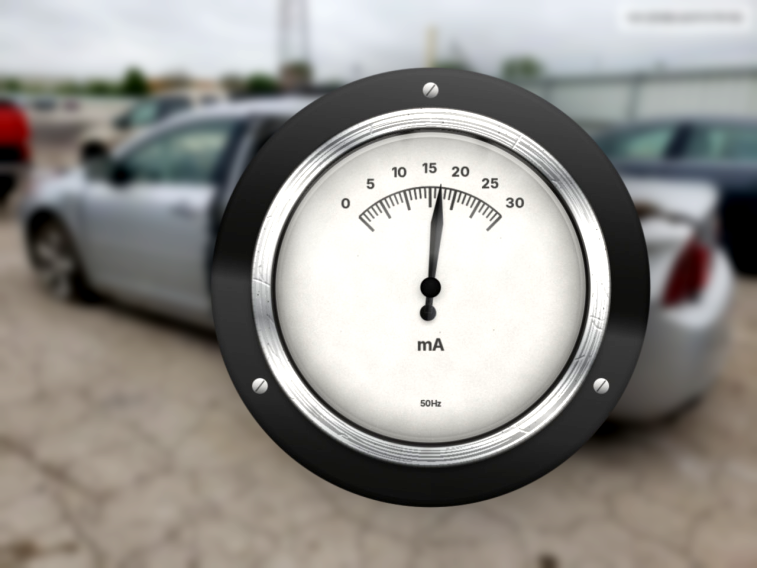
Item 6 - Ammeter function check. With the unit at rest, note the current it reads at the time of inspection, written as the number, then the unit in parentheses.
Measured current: 17 (mA)
